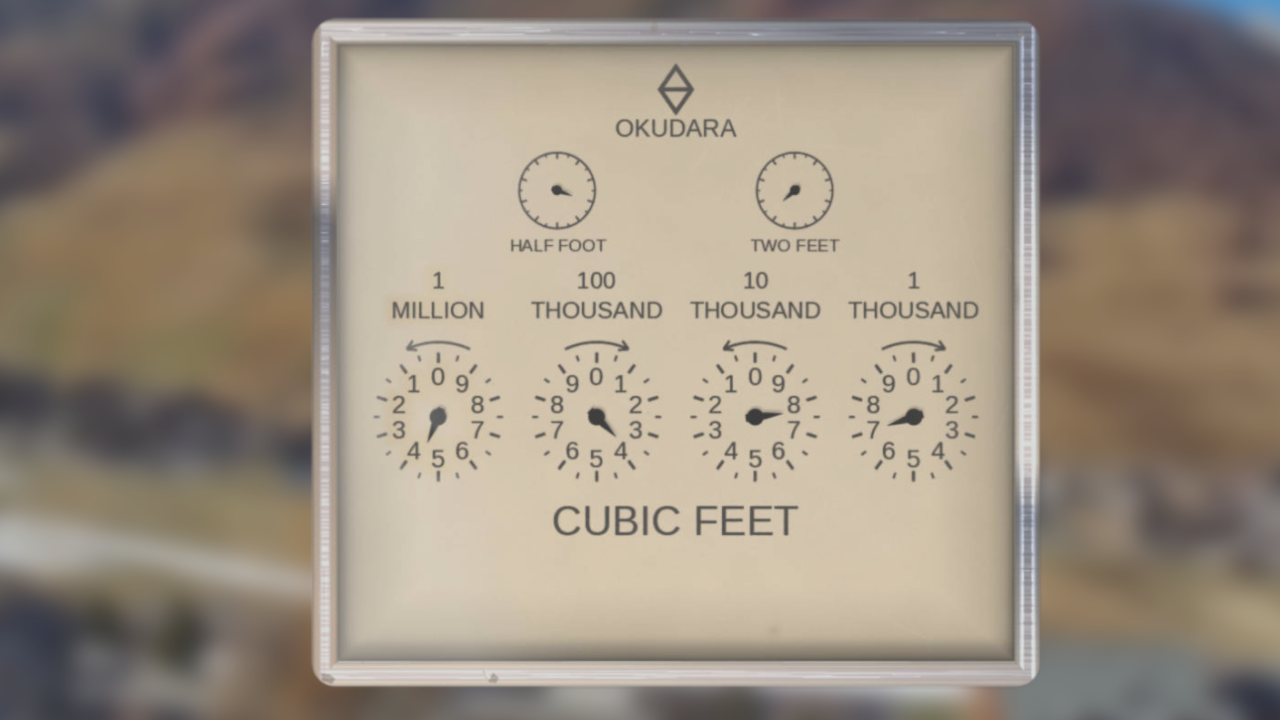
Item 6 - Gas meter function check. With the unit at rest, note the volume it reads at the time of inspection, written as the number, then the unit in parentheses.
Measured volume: 437700 (ft³)
